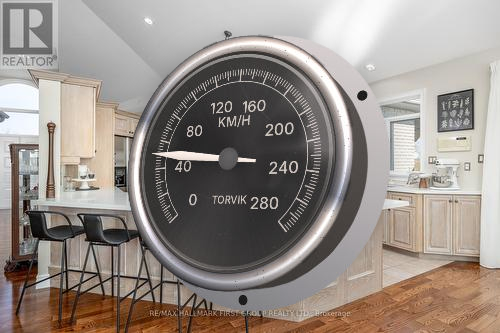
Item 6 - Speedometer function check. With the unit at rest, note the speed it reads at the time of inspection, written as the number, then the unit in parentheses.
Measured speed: 50 (km/h)
